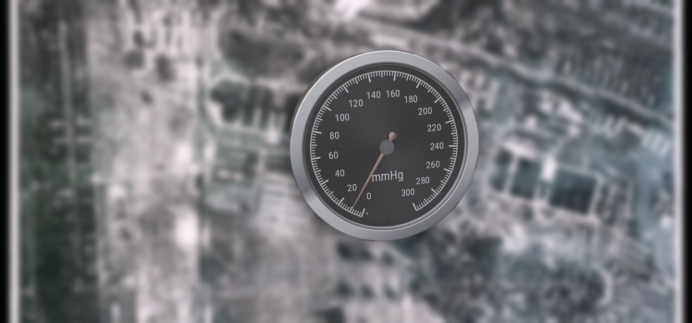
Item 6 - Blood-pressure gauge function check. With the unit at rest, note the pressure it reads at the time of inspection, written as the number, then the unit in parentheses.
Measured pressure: 10 (mmHg)
